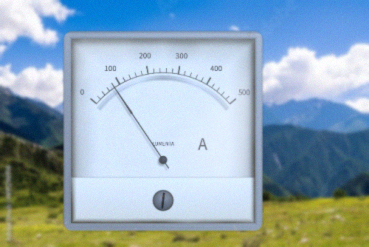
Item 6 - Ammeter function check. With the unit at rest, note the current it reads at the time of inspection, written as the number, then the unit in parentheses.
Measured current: 80 (A)
